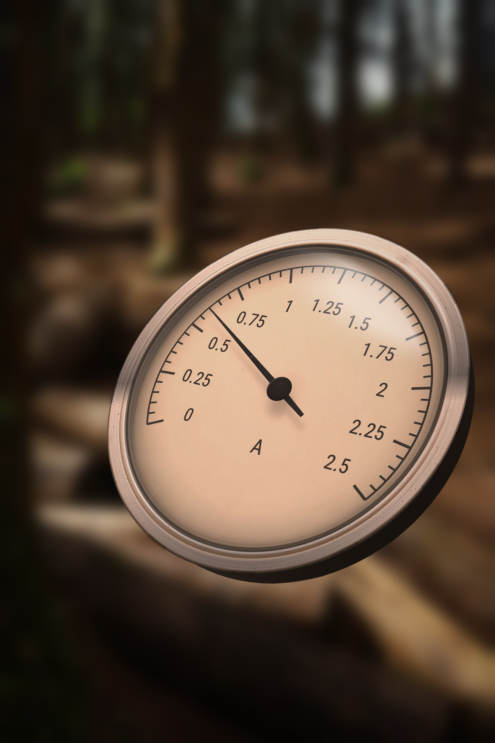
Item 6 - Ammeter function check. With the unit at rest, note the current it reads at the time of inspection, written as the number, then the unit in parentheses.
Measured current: 0.6 (A)
